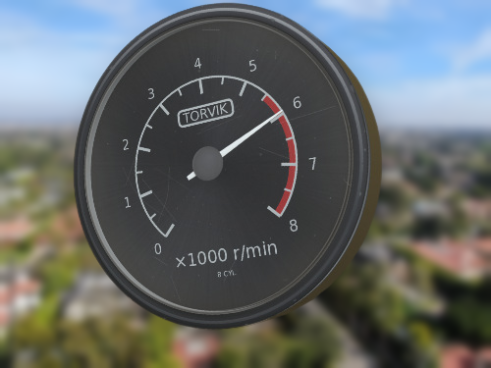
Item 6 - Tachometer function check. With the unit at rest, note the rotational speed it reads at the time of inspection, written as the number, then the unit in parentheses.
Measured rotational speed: 6000 (rpm)
